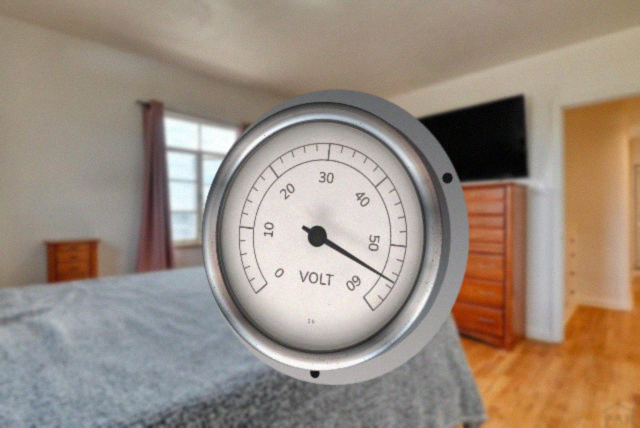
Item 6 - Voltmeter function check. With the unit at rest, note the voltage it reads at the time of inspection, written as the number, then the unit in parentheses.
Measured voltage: 55 (V)
